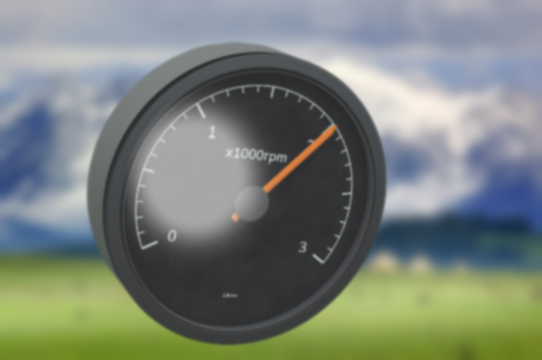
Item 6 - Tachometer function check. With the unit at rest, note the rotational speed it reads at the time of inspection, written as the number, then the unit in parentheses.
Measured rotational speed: 2000 (rpm)
